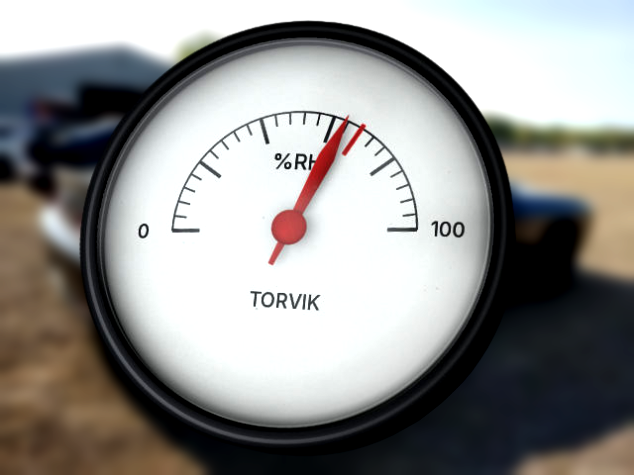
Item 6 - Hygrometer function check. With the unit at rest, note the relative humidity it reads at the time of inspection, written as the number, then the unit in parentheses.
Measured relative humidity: 64 (%)
